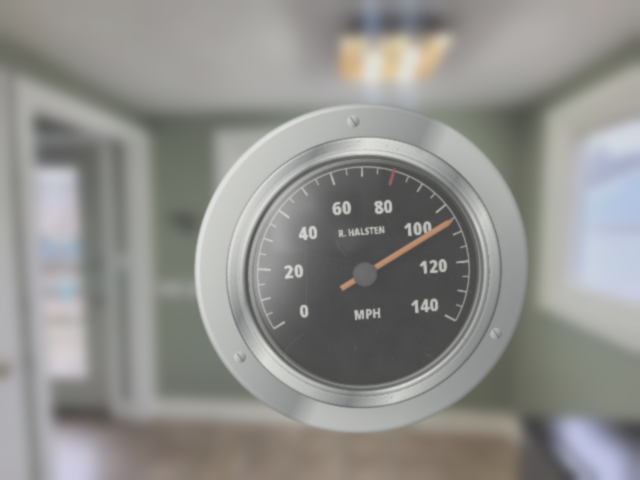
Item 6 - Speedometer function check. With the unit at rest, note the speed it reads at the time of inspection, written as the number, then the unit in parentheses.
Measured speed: 105 (mph)
